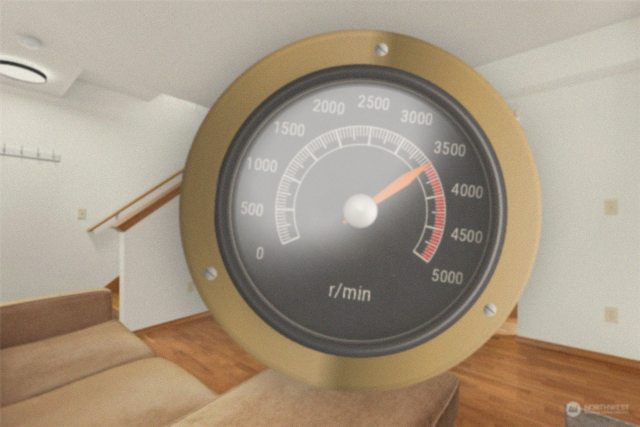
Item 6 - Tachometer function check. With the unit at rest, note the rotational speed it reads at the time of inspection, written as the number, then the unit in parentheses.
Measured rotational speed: 3500 (rpm)
